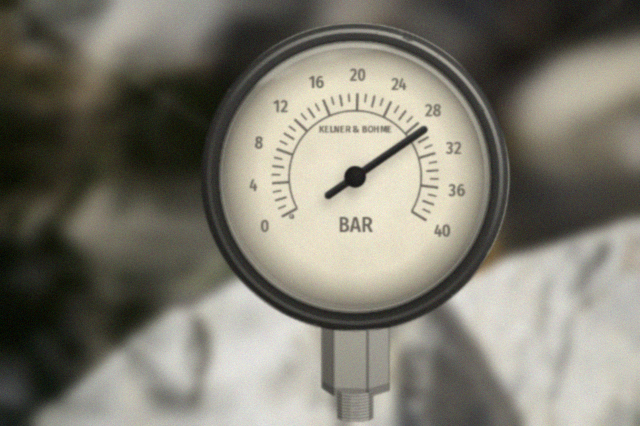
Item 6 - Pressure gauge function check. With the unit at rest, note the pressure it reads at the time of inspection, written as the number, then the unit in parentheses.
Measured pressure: 29 (bar)
